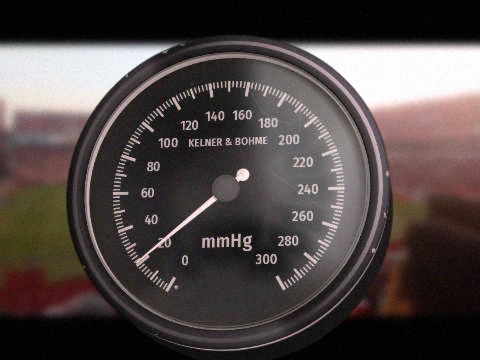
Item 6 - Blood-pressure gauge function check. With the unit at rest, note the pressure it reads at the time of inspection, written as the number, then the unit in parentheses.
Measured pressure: 20 (mmHg)
